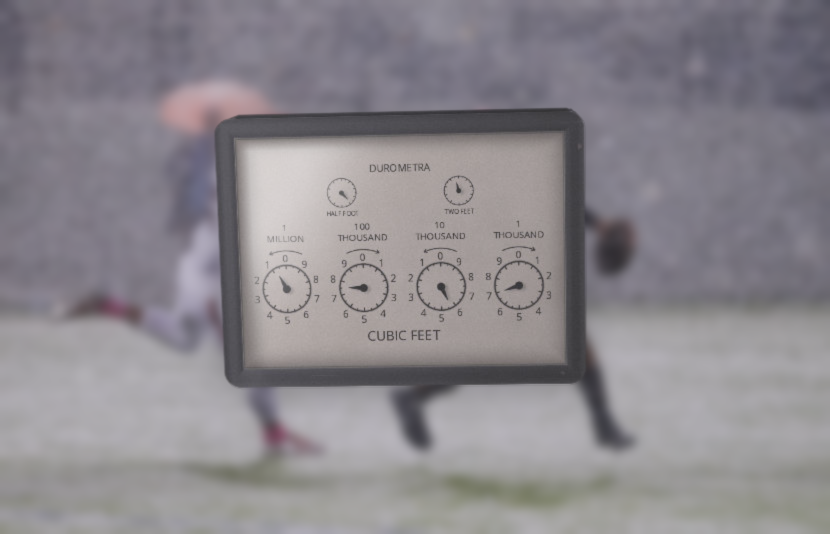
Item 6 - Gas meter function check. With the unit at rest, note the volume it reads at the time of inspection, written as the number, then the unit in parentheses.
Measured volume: 75700 (ft³)
